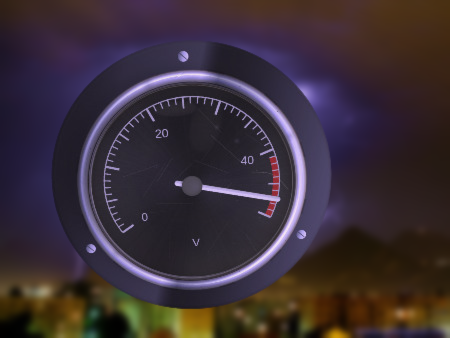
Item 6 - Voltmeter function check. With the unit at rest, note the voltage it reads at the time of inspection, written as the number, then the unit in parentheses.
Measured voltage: 47 (V)
